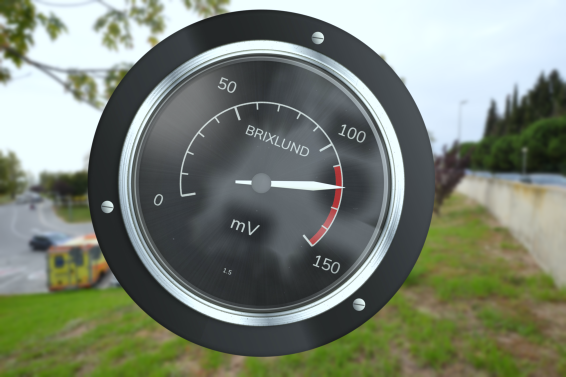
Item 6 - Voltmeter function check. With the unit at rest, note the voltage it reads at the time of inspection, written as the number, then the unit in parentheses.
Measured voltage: 120 (mV)
